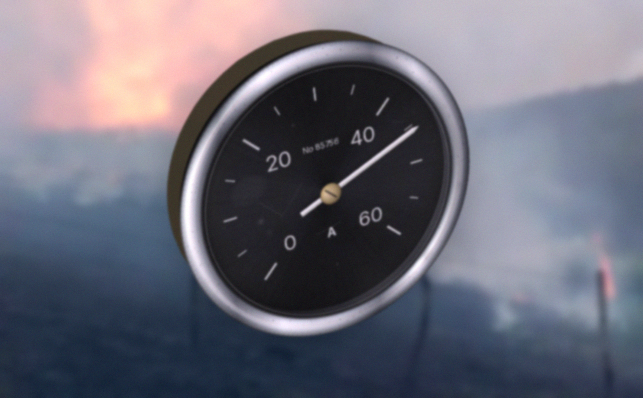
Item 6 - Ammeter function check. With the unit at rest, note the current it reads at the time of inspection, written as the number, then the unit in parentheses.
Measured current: 45 (A)
